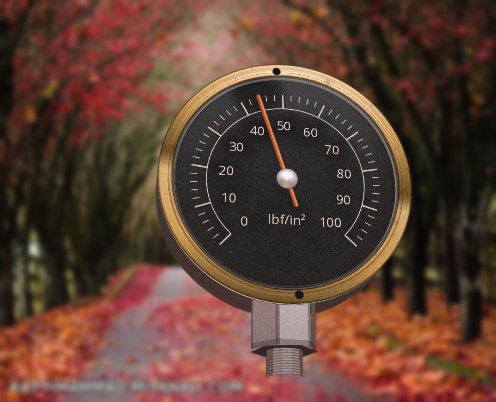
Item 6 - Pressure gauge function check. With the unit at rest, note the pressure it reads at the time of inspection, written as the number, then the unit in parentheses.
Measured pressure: 44 (psi)
